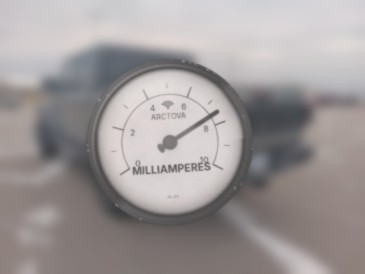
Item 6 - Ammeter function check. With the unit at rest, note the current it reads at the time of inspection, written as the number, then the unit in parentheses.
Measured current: 7.5 (mA)
